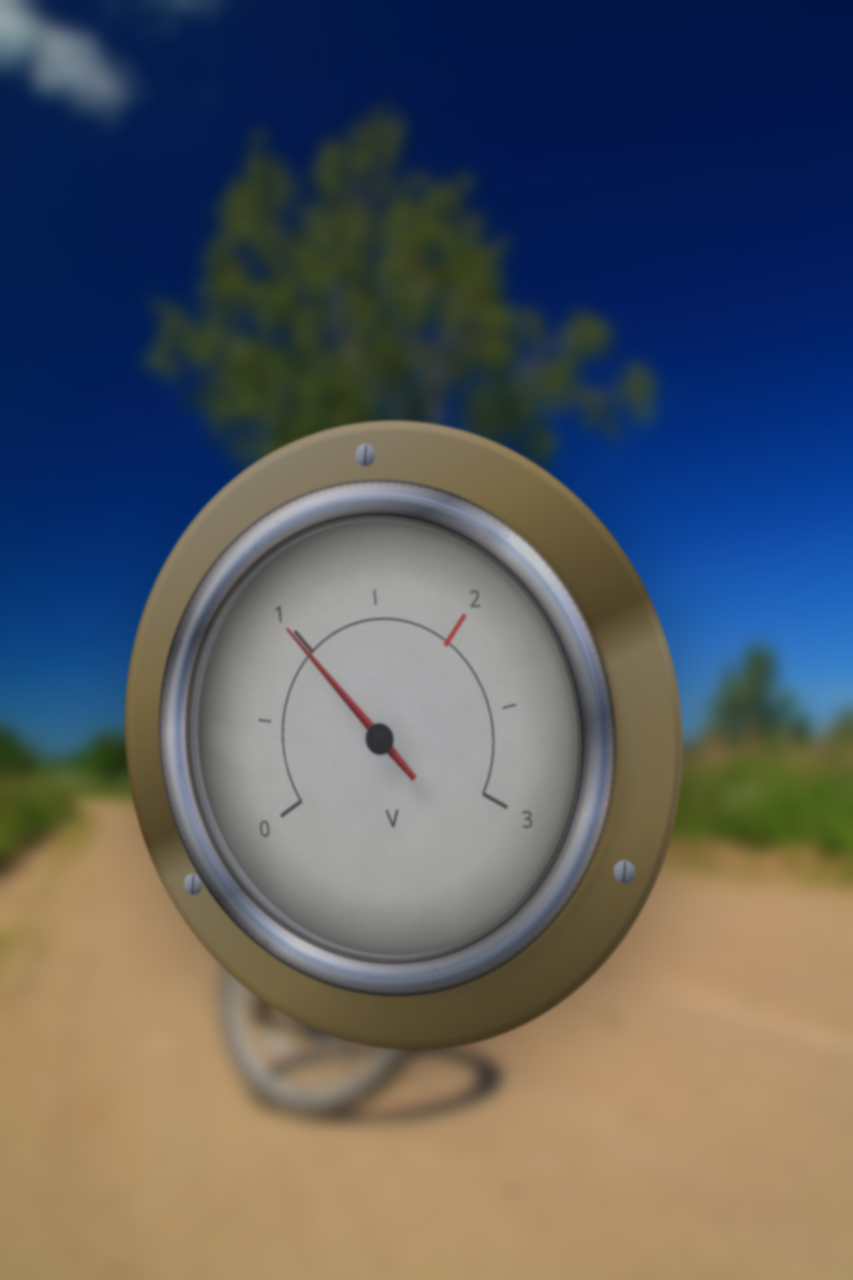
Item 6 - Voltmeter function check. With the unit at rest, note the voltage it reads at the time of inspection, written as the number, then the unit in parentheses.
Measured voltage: 1 (V)
